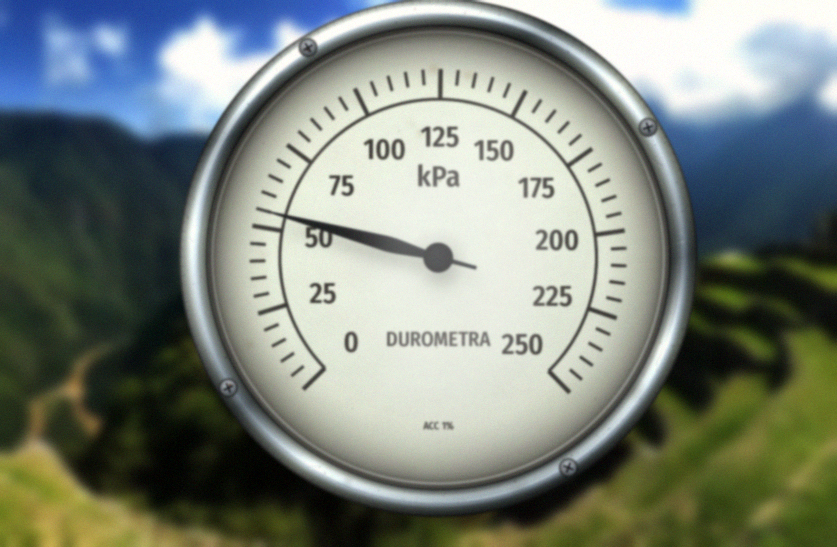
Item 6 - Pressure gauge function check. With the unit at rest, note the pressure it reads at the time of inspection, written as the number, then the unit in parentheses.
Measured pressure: 55 (kPa)
